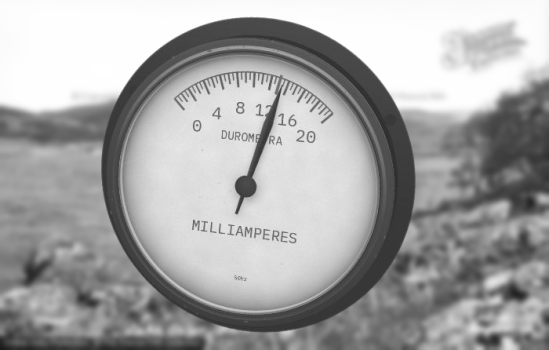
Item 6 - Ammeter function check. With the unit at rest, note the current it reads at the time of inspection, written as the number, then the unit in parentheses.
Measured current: 13.5 (mA)
